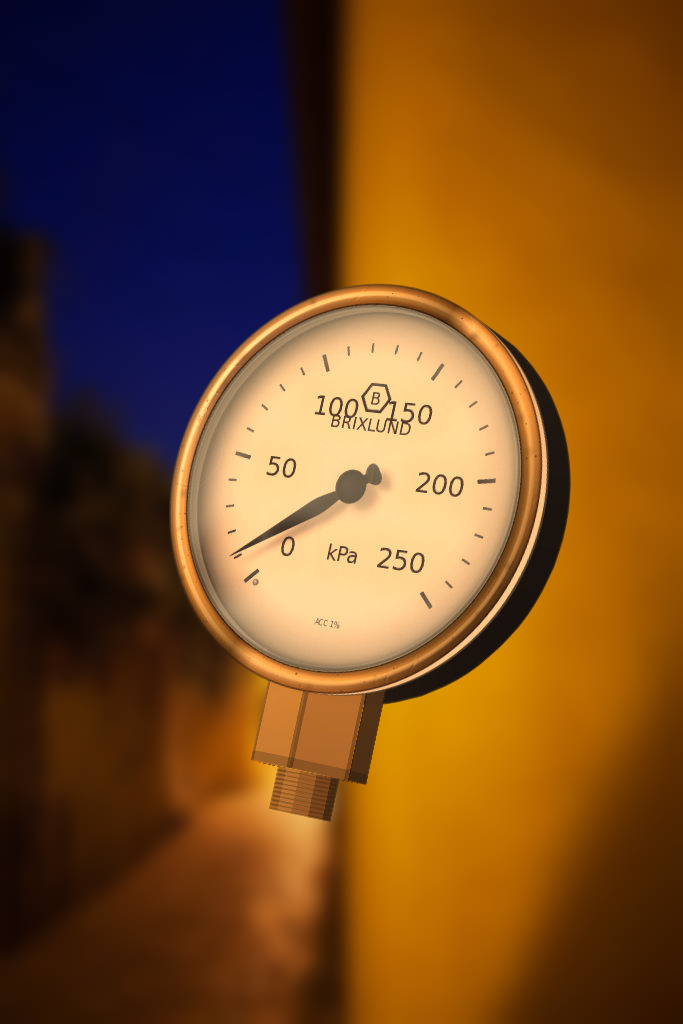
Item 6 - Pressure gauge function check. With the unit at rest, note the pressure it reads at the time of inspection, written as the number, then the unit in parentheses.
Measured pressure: 10 (kPa)
